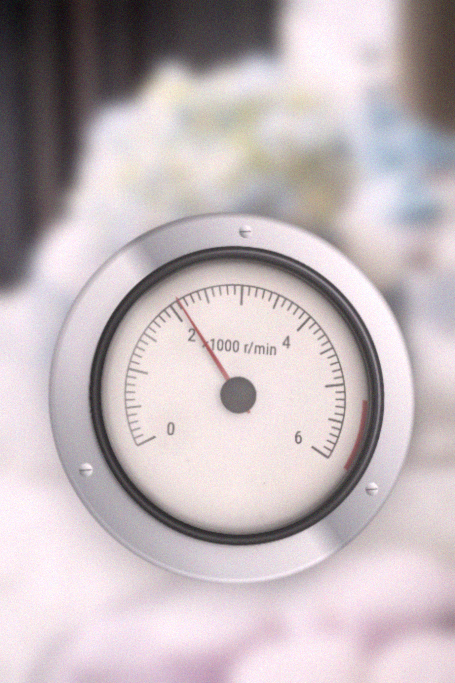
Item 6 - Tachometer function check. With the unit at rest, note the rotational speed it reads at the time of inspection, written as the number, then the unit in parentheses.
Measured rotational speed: 2100 (rpm)
